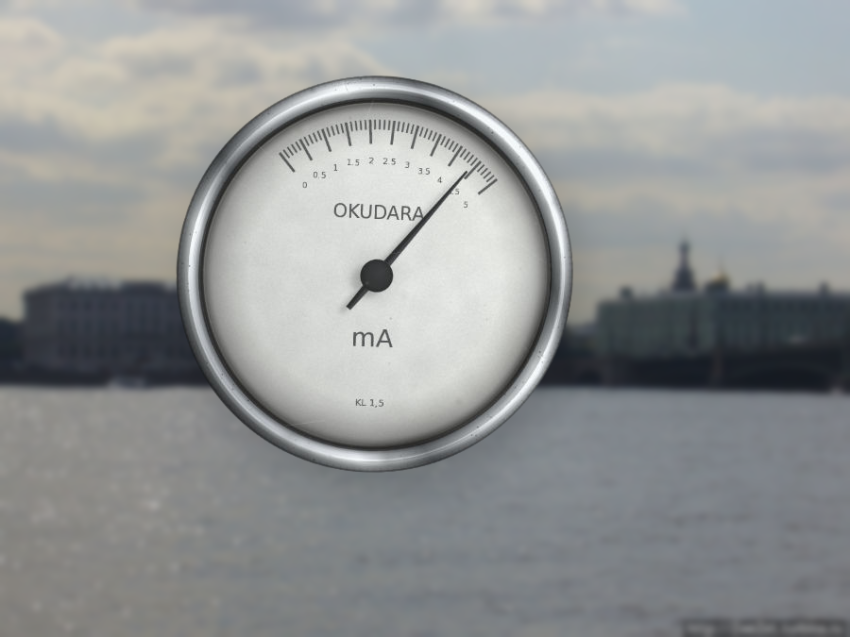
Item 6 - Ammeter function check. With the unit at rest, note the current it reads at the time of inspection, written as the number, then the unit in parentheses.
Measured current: 4.4 (mA)
